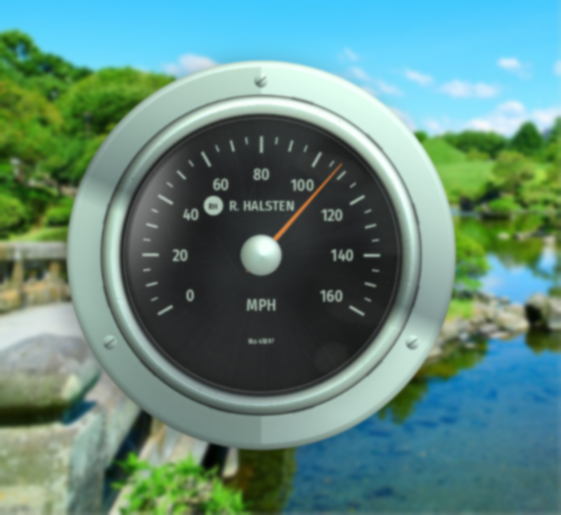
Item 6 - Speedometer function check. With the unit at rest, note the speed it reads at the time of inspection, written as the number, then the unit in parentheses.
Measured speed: 107.5 (mph)
